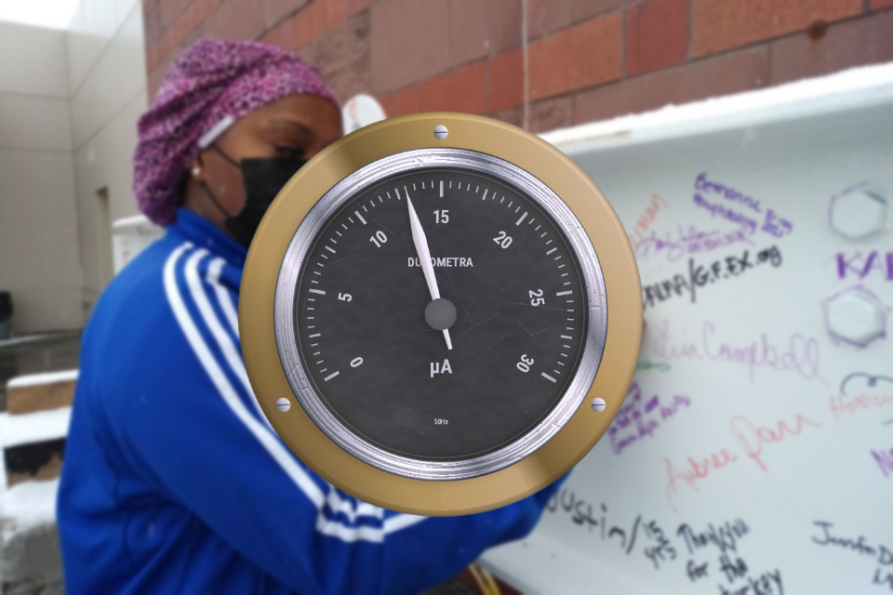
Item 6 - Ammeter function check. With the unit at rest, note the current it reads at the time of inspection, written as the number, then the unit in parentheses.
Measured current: 13 (µA)
